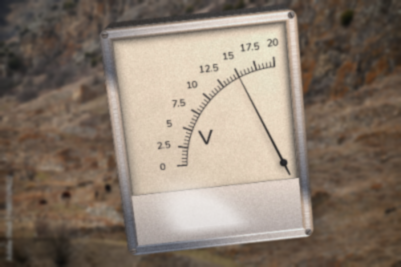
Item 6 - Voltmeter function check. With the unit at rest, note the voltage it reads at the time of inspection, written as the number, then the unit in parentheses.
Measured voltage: 15 (V)
